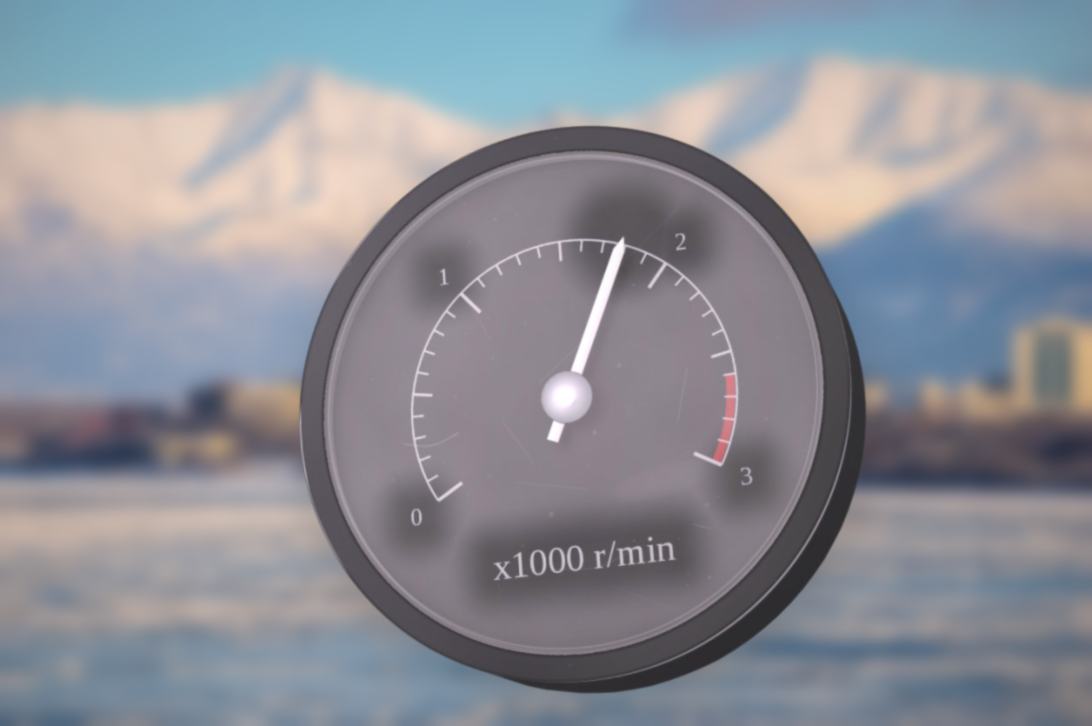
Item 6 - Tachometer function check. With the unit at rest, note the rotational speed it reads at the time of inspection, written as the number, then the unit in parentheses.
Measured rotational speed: 1800 (rpm)
